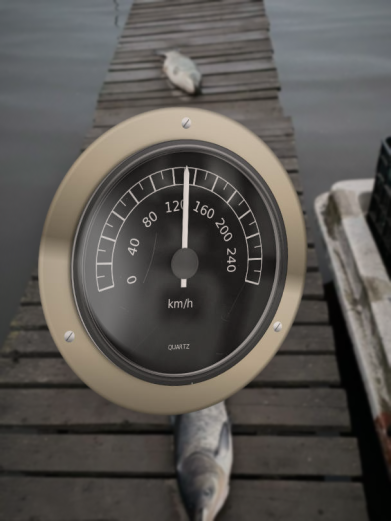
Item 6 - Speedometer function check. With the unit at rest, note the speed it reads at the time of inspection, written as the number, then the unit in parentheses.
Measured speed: 130 (km/h)
